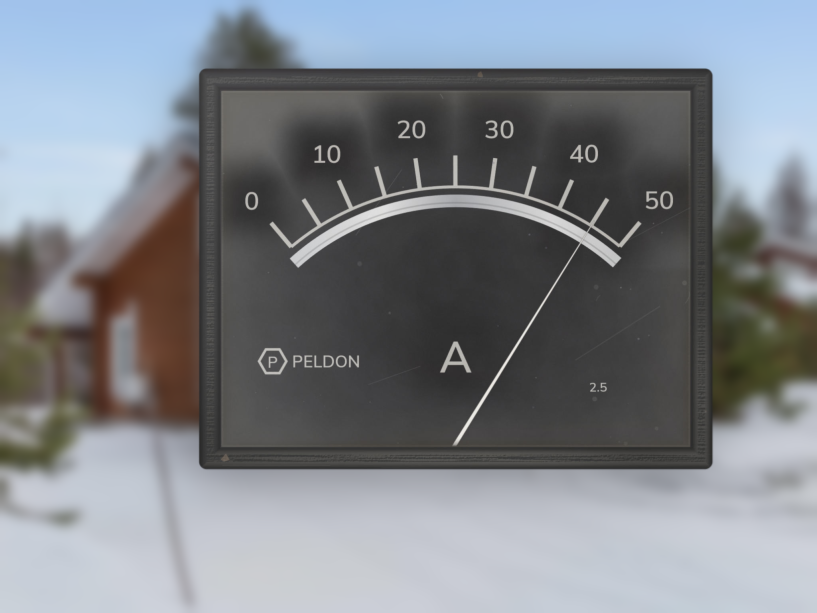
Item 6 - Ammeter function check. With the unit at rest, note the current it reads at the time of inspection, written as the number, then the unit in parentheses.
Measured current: 45 (A)
